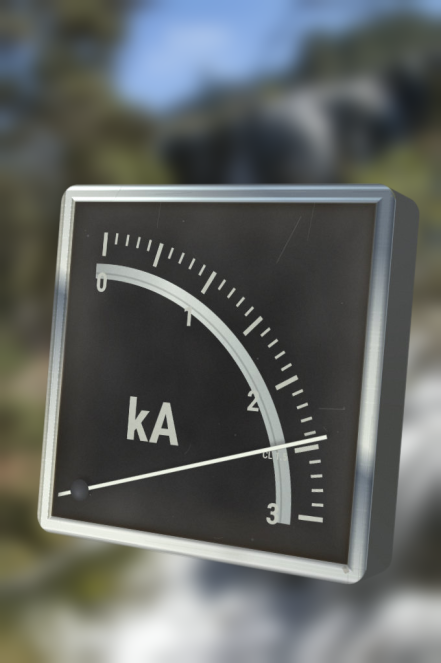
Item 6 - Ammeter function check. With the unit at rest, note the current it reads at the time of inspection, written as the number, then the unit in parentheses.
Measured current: 2.45 (kA)
